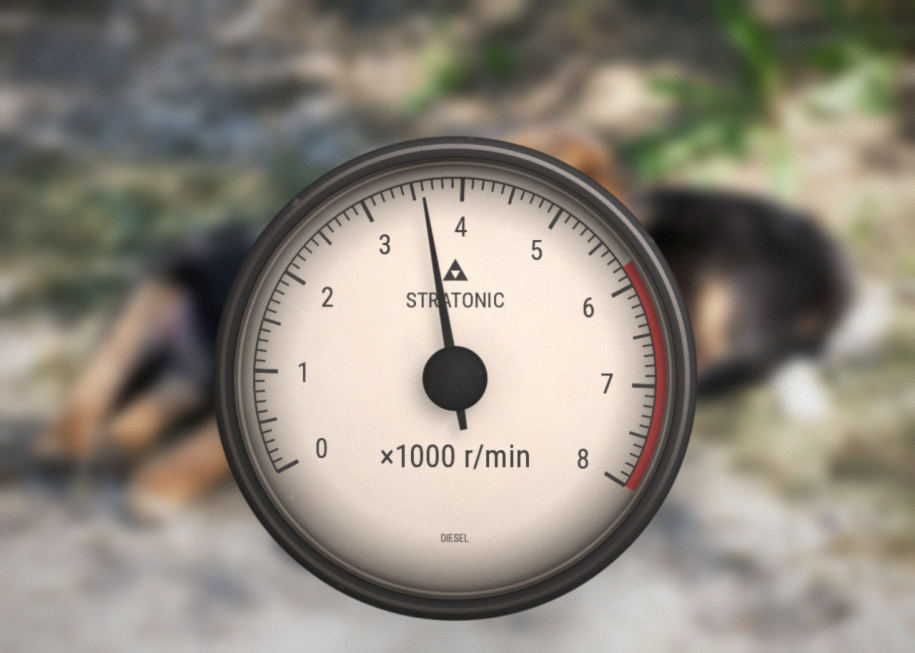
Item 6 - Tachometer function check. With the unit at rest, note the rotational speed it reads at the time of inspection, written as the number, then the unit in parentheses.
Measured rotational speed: 3600 (rpm)
